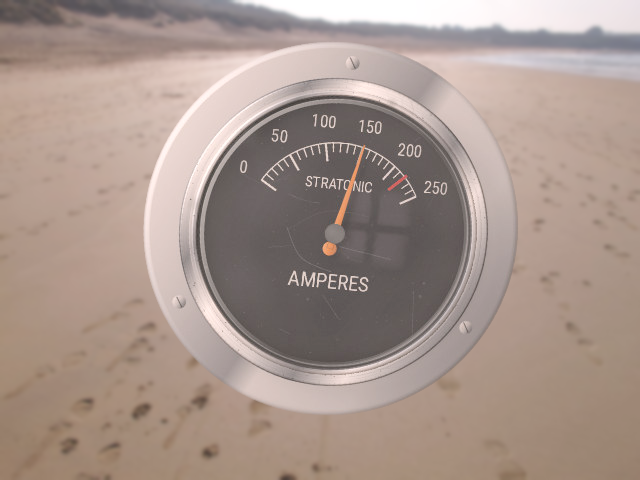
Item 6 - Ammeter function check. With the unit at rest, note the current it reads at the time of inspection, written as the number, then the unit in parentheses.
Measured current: 150 (A)
